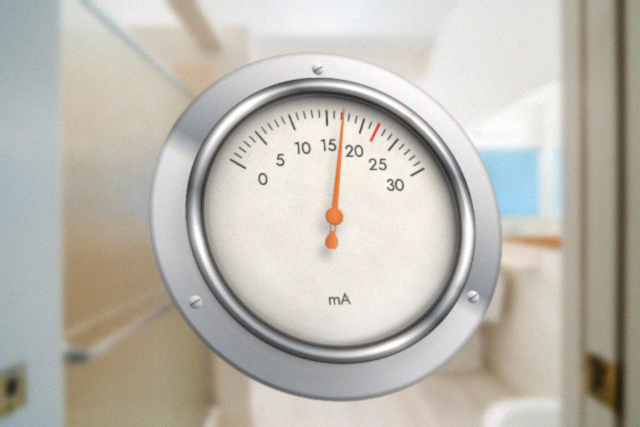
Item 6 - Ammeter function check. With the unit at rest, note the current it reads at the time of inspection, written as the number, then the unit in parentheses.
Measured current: 17 (mA)
